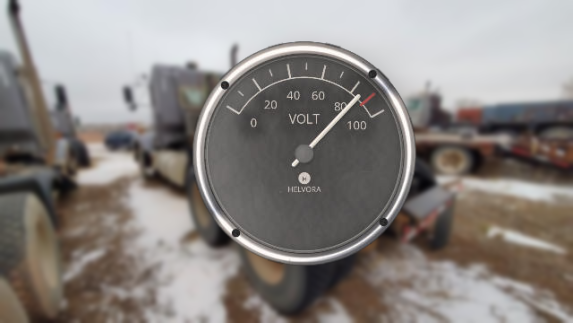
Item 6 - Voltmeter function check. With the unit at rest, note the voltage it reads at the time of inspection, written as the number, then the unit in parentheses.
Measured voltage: 85 (V)
